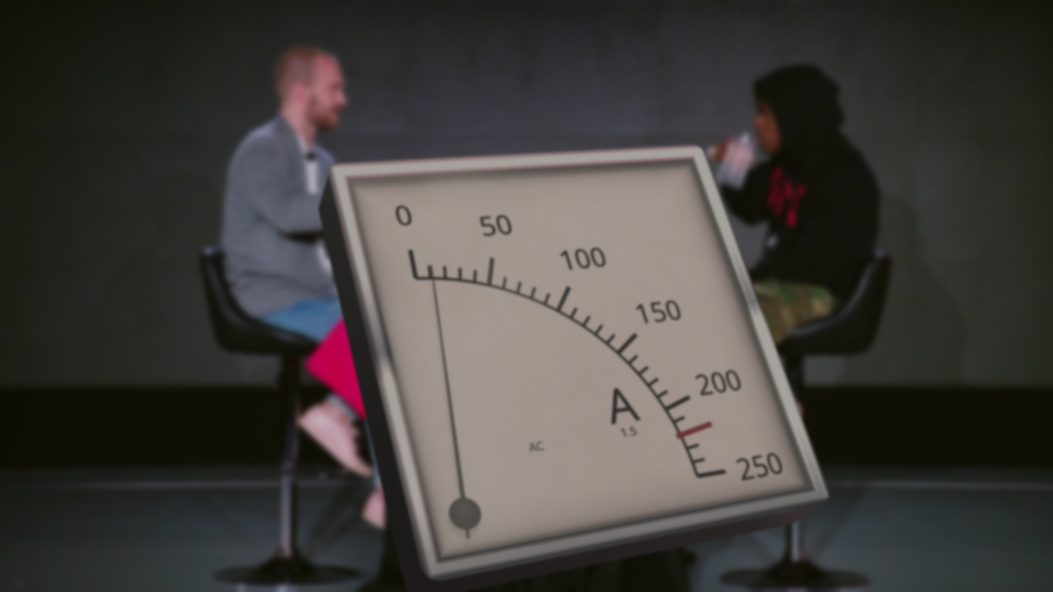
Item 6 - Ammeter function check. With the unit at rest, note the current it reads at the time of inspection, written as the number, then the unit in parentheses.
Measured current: 10 (A)
